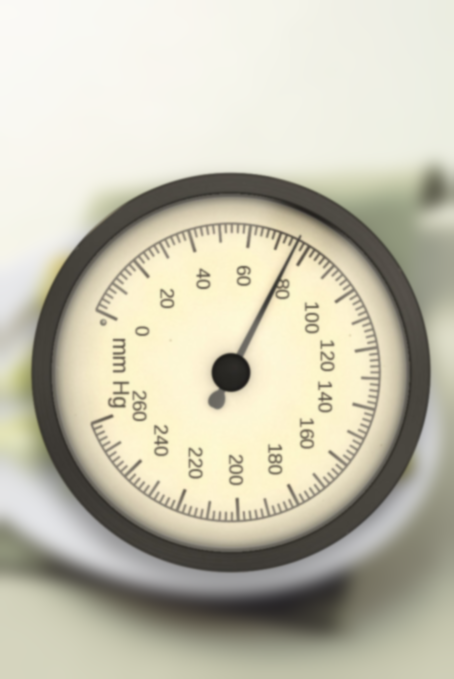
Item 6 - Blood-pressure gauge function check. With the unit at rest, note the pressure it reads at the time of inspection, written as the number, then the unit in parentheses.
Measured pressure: 76 (mmHg)
